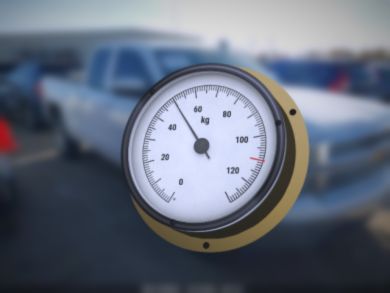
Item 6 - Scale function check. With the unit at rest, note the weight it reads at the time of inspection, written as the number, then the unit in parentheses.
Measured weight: 50 (kg)
